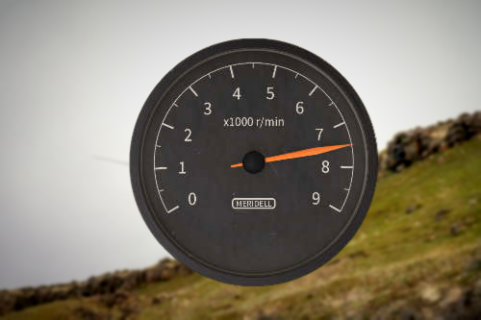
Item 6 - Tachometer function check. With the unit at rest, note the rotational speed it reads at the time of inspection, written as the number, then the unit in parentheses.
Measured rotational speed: 7500 (rpm)
